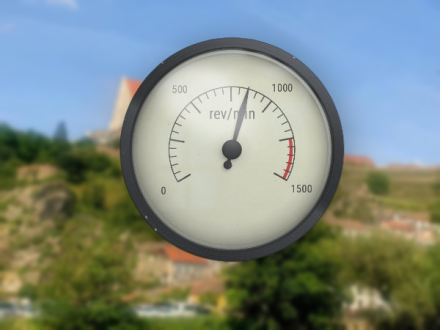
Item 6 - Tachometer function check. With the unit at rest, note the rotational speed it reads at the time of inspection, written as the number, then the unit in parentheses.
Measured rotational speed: 850 (rpm)
